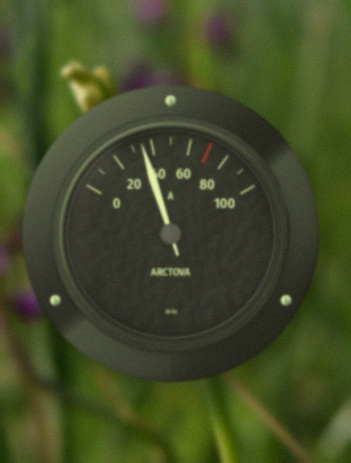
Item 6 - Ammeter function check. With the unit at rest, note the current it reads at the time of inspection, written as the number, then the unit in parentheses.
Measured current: 35 (A)
